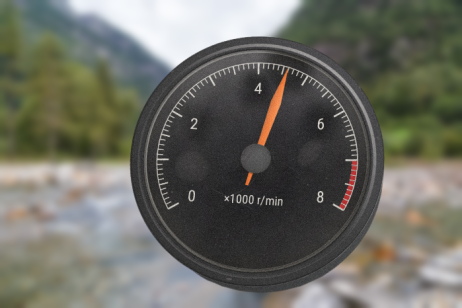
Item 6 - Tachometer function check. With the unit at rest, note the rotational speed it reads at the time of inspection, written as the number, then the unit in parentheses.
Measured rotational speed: 4600 (rpm)
